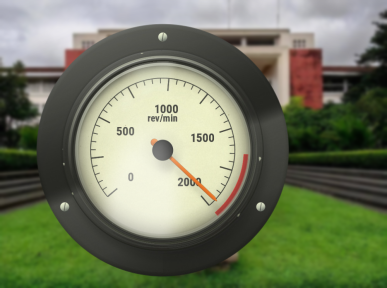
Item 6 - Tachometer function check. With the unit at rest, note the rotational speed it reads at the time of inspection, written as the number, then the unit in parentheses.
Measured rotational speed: 1950 (rpm)
